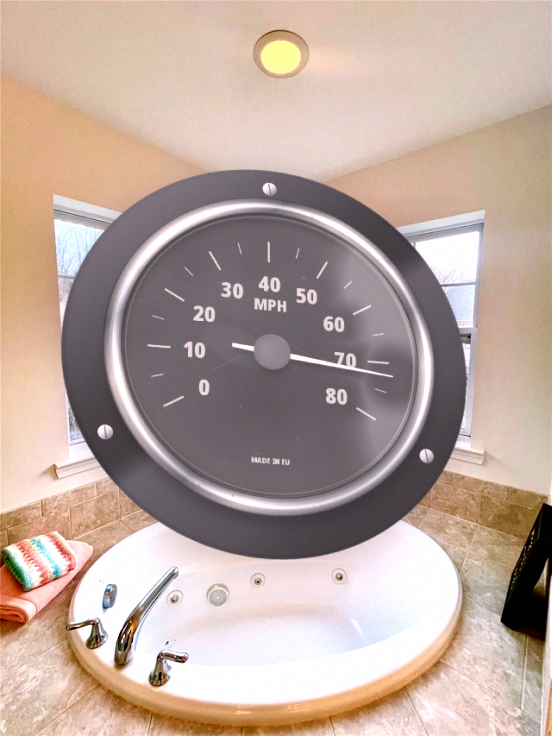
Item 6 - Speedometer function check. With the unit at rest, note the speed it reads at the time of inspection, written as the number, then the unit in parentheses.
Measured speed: 72.5 (mph)
